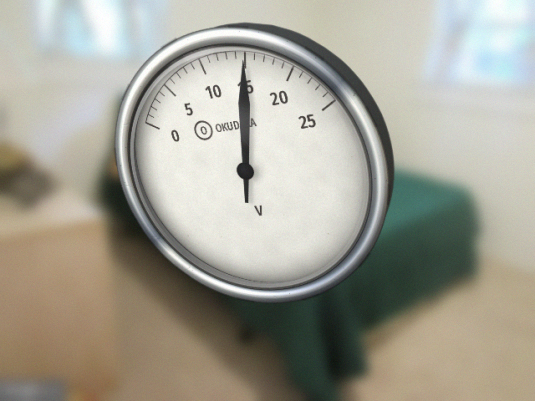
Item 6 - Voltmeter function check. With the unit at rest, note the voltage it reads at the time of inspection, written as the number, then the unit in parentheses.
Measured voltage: 15 (V)
